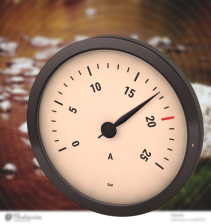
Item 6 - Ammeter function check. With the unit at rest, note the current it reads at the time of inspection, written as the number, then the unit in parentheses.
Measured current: 17.5 (A)
